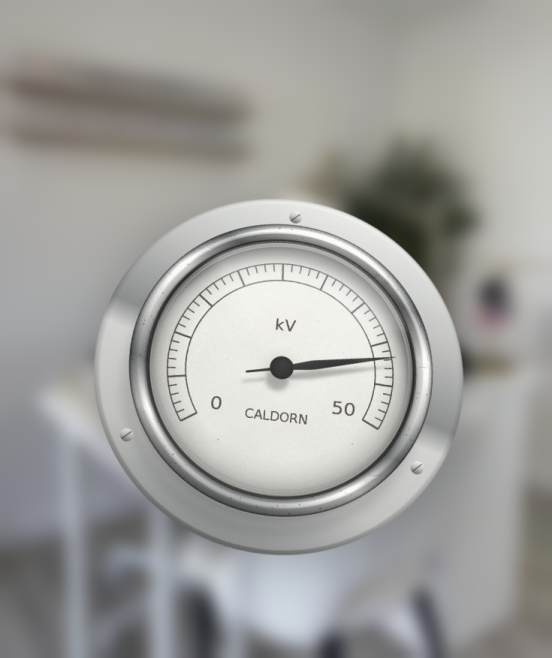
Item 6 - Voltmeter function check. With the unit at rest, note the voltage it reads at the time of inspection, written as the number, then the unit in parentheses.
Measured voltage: 42 (kV)
